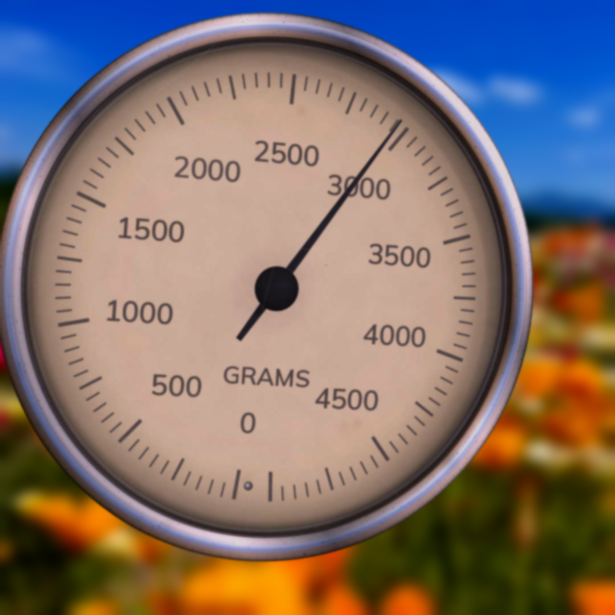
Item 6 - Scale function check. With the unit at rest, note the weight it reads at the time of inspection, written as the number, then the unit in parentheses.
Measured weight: 2950 (g)
